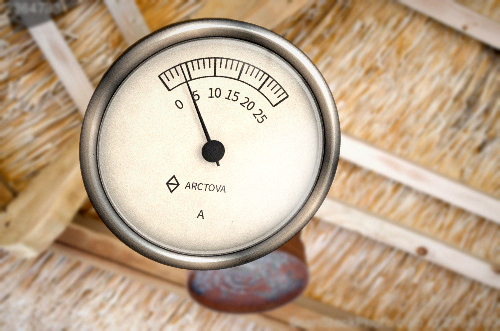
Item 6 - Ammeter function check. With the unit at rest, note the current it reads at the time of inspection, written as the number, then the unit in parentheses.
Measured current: 4 (A)
